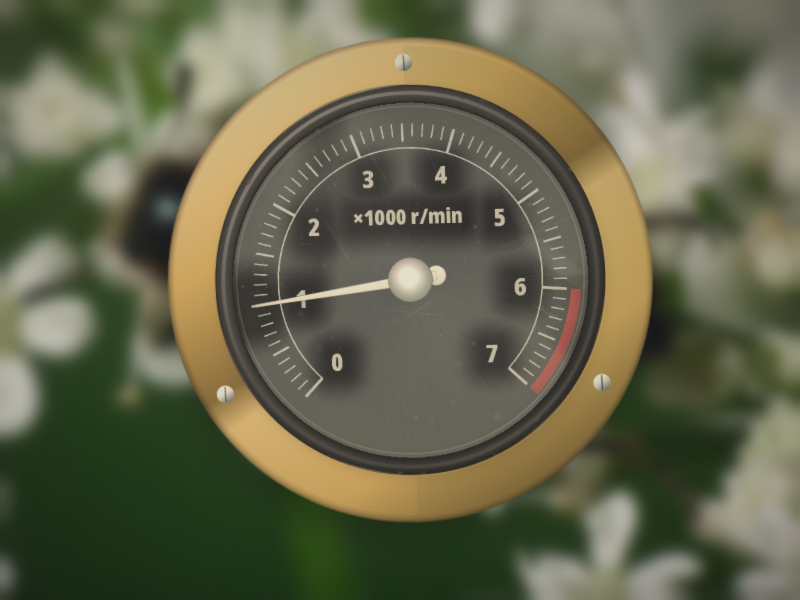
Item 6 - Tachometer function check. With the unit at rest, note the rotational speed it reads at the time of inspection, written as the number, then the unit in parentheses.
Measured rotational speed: 1000 (rpm)
